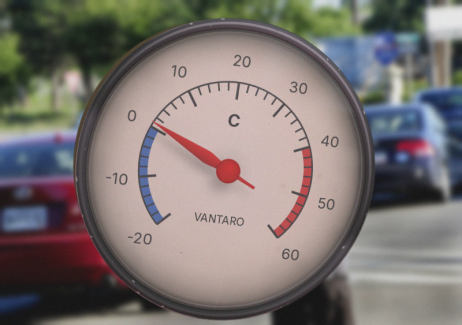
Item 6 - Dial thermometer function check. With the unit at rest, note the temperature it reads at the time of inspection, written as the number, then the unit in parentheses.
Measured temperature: 1 (°C)
